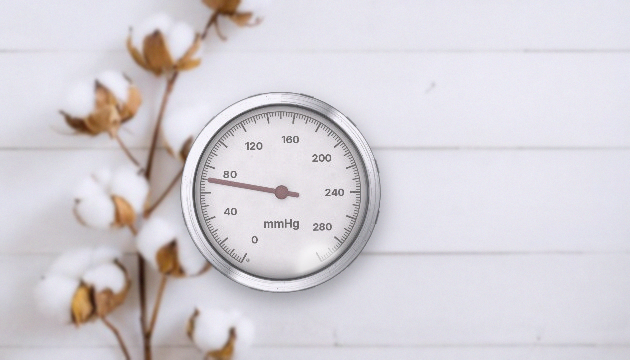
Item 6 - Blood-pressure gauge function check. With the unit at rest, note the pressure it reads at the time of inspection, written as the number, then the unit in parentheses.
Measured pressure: 70 (mmHg)
